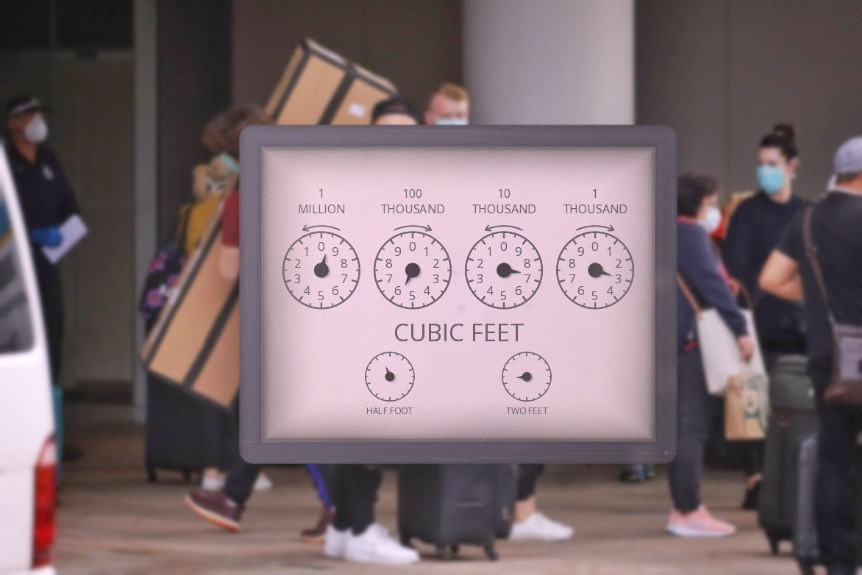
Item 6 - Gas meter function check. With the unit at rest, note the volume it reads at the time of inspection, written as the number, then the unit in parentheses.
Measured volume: 957300 (ft³)
